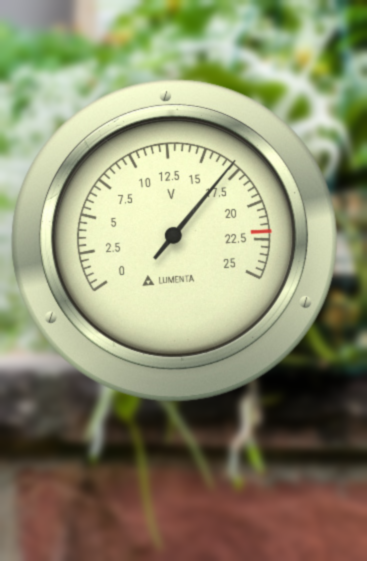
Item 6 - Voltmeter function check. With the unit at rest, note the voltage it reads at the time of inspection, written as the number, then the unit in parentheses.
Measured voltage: 17 (V)
